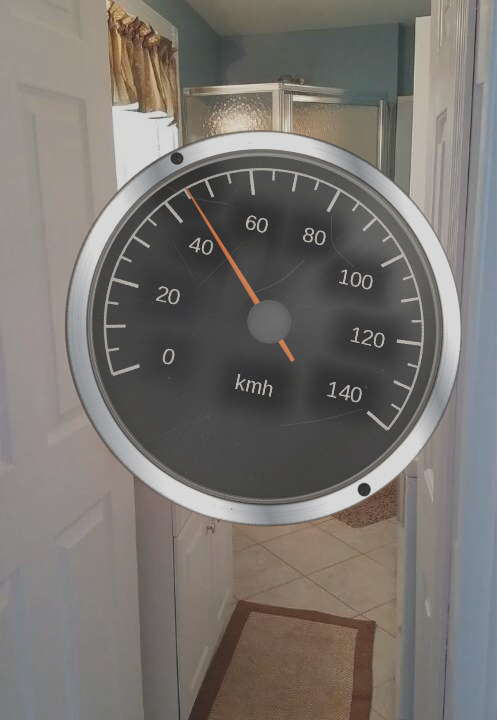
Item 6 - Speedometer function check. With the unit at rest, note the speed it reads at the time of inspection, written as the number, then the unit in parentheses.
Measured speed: 45 (km/h)
